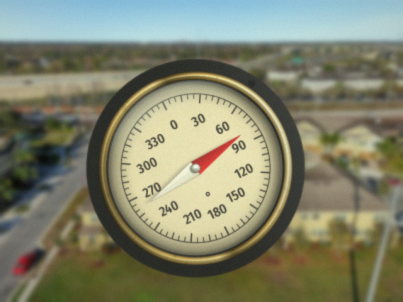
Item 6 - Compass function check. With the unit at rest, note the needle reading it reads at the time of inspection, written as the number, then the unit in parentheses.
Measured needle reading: 80 (°)
